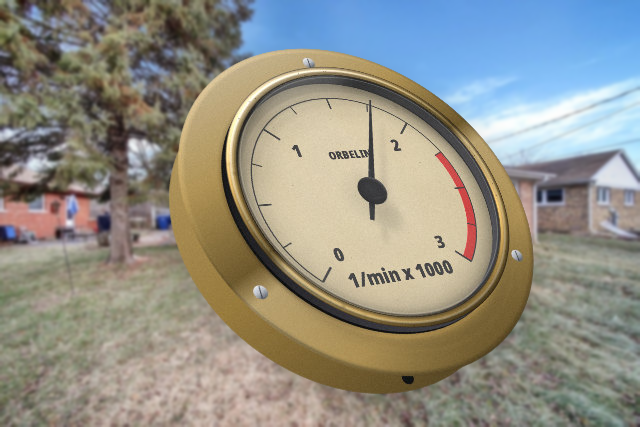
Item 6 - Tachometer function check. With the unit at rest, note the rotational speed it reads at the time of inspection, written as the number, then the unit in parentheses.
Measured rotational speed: 1750 (rpm)
